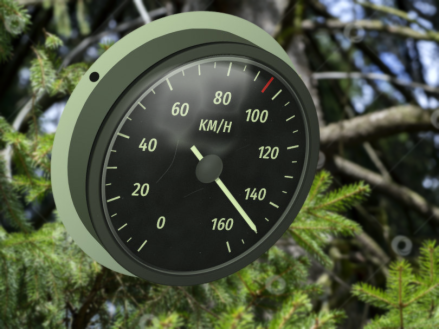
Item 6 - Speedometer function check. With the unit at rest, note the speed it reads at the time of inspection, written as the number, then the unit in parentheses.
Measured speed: 150 (km/h)
